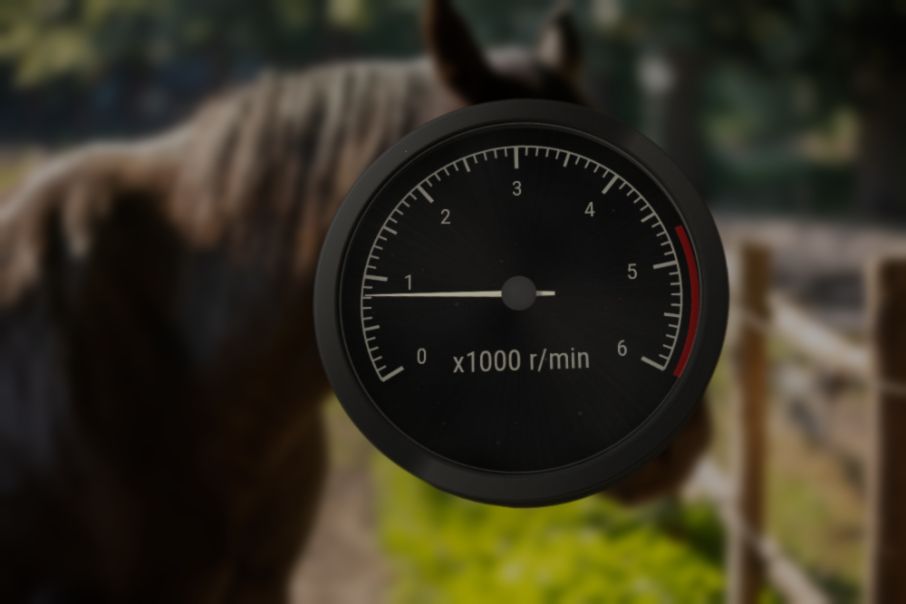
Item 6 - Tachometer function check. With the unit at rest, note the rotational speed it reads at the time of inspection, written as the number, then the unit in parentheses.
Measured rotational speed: 800 (rpm)
